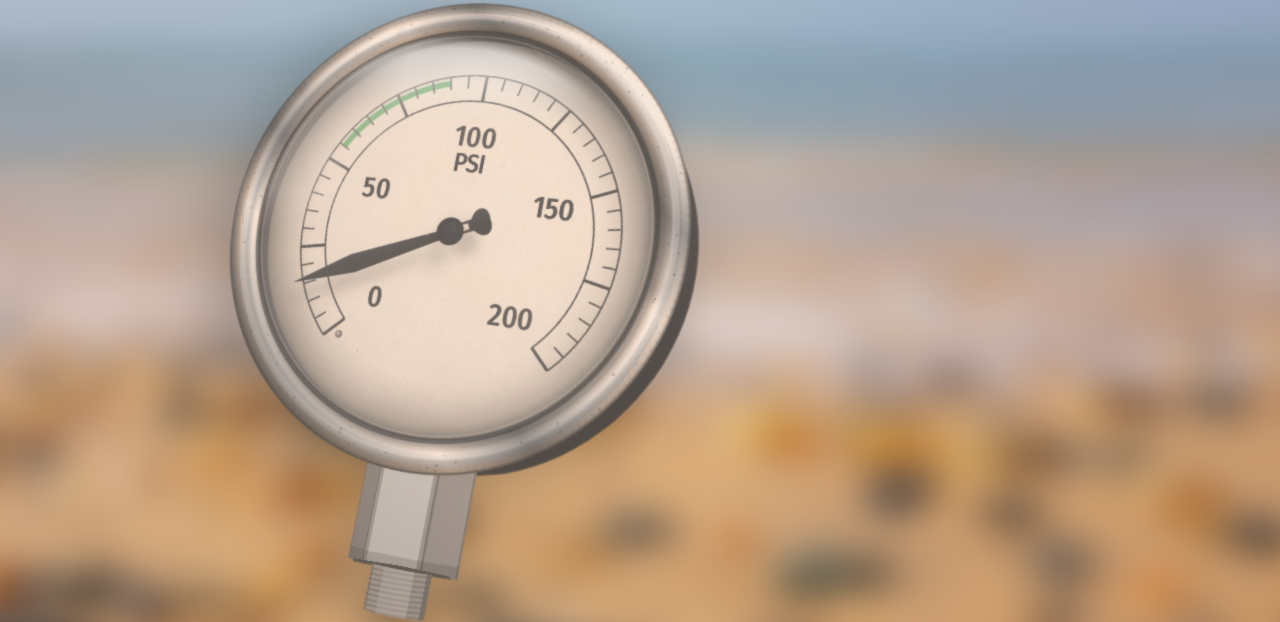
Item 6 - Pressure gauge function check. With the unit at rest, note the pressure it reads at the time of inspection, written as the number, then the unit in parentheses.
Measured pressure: 15 (psi)
